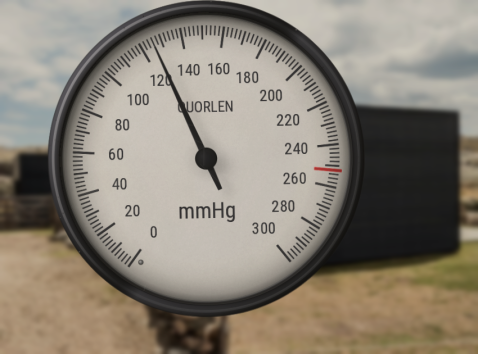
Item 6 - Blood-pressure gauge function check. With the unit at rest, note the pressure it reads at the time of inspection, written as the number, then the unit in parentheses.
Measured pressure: 126 (mmHg)
